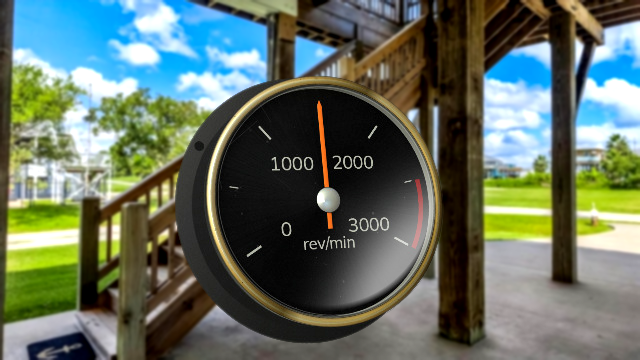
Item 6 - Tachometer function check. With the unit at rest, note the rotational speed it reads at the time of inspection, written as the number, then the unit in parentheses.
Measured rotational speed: 1500 (rpm)
